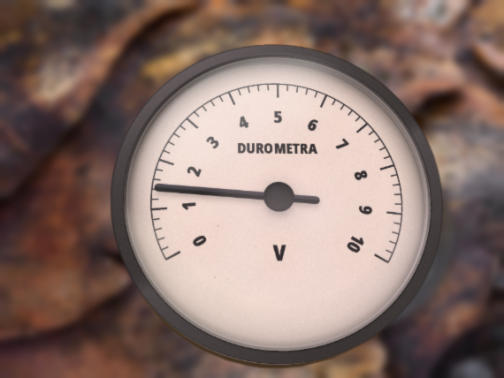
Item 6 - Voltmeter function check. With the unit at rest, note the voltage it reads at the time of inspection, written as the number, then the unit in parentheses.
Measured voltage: 1.4 (V)
